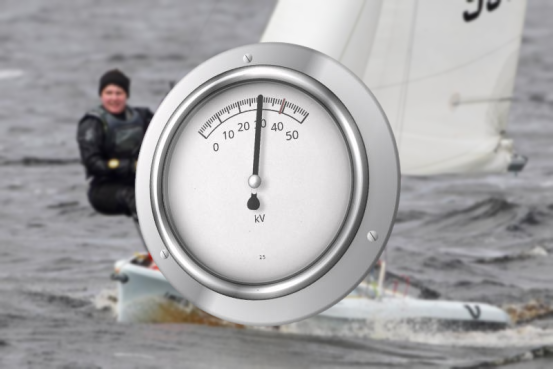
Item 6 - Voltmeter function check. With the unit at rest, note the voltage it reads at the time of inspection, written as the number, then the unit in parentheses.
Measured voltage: 30 (kV)
